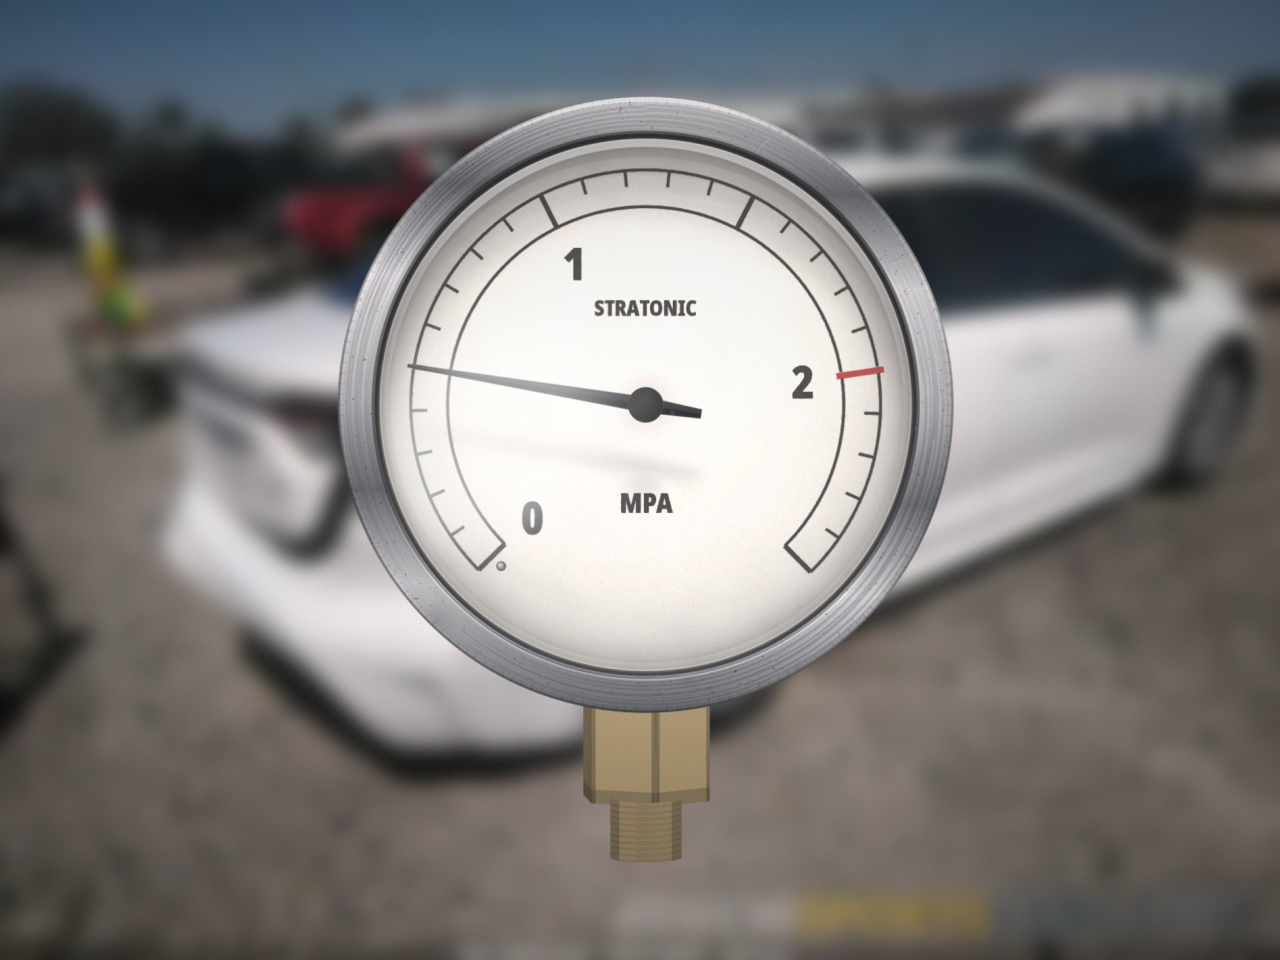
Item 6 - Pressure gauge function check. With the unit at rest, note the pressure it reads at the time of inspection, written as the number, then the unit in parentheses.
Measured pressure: 0.5 (MPa)
